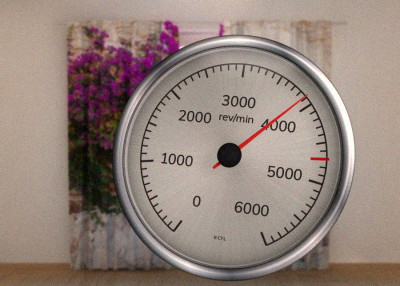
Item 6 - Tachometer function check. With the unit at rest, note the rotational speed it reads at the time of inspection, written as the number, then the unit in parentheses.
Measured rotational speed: 3900 (rpm)
